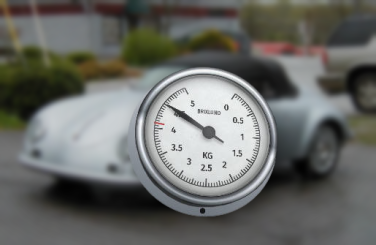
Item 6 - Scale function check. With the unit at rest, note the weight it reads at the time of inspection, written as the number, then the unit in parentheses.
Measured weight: 4.5 (kg)
